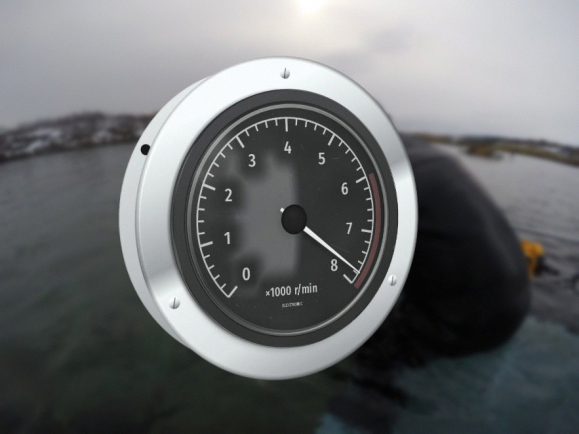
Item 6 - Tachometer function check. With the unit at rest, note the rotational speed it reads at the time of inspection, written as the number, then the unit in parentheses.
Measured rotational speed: 7800 (rpm)
